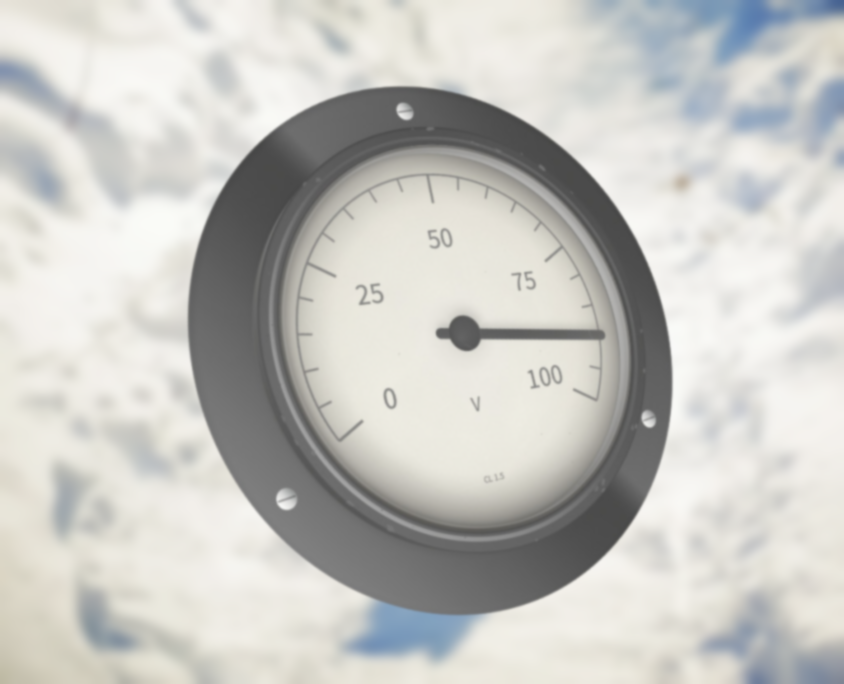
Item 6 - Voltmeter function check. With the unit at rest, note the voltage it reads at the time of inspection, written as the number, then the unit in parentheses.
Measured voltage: 90 (V)
